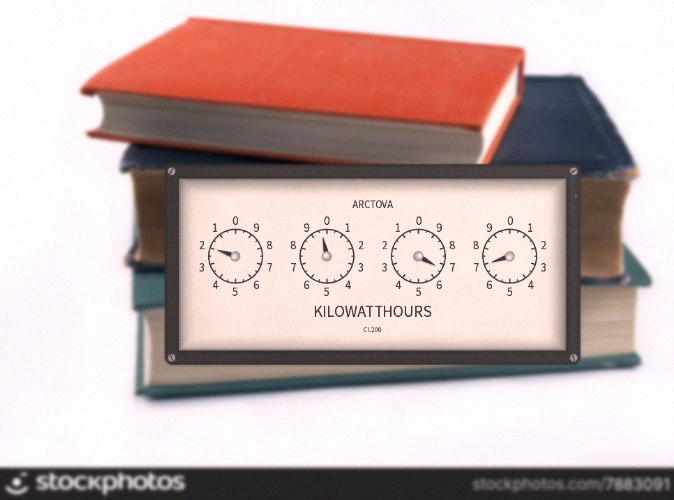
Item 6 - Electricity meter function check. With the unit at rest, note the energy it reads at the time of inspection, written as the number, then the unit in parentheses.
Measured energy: 1967 (kWh)
